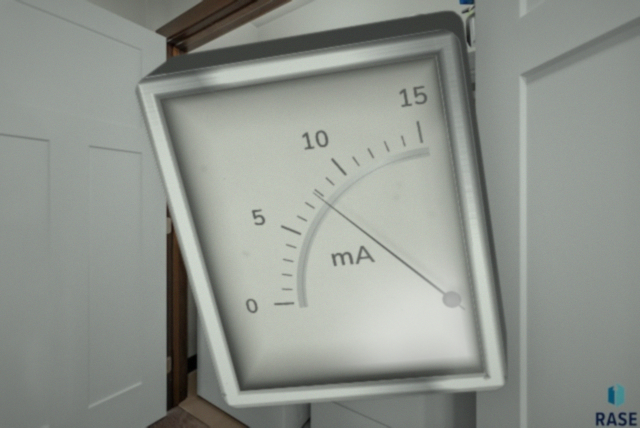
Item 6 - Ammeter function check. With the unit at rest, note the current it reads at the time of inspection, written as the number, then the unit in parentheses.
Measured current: 8 (mA)
